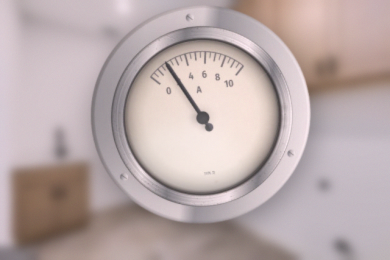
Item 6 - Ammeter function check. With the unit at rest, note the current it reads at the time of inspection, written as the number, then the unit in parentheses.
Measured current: 2 (A)
